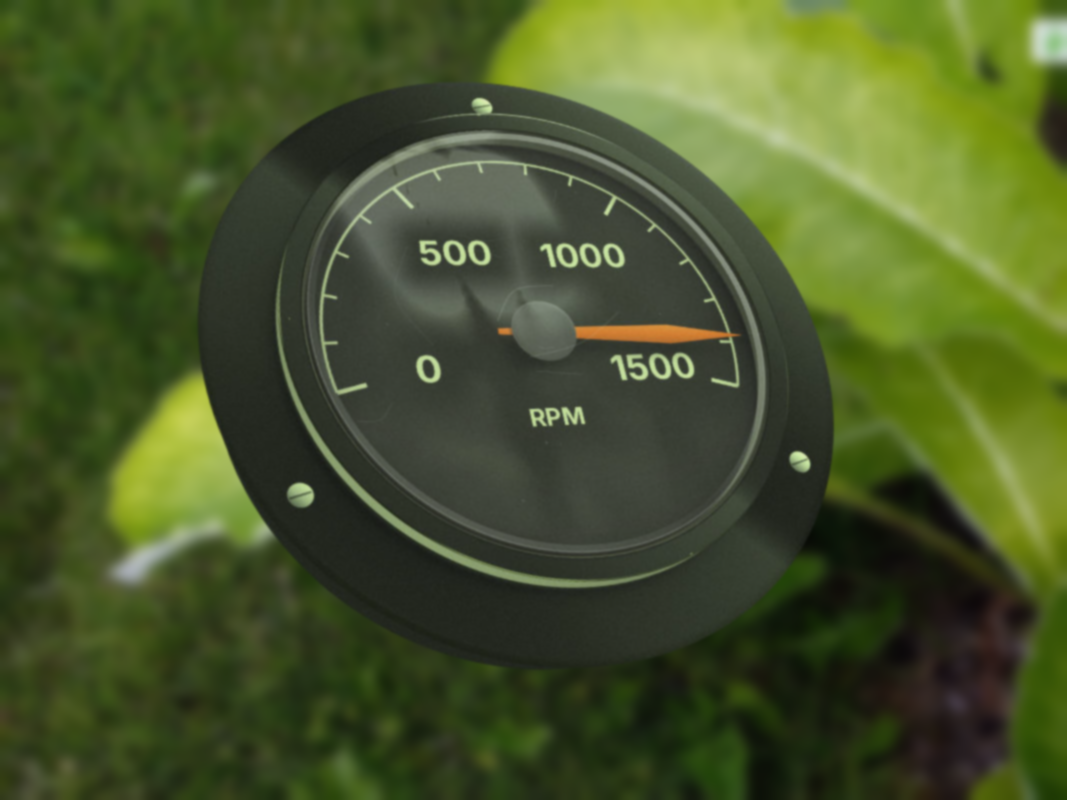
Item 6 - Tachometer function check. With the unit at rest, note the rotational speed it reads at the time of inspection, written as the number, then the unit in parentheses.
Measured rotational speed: 1400 (rpm)
